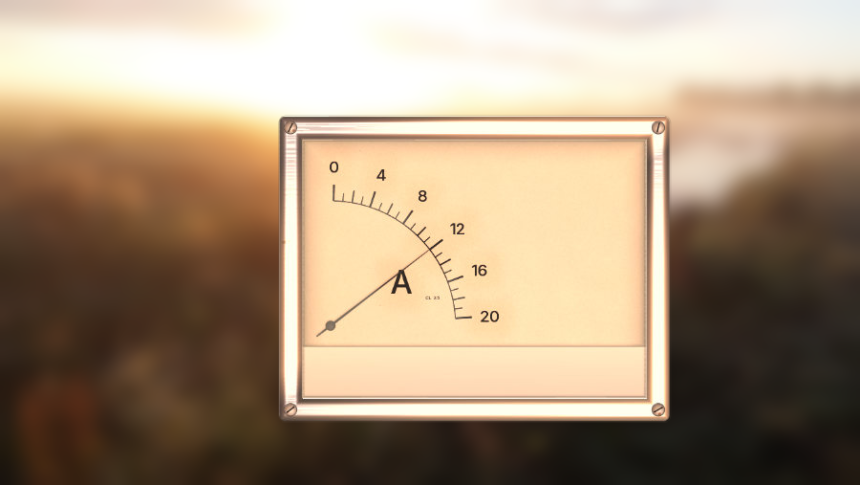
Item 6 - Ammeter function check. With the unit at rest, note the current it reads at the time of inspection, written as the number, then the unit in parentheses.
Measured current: 12 (A)
